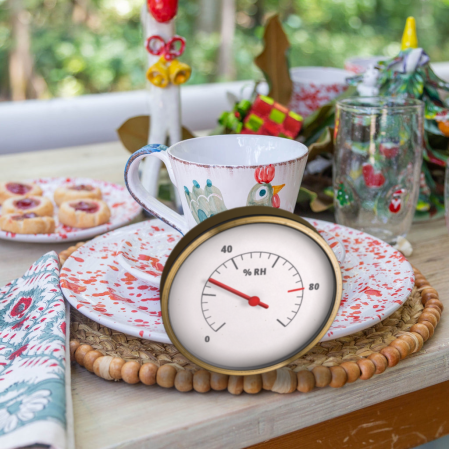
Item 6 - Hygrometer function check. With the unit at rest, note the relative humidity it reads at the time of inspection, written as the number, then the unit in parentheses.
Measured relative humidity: 28 (%)
